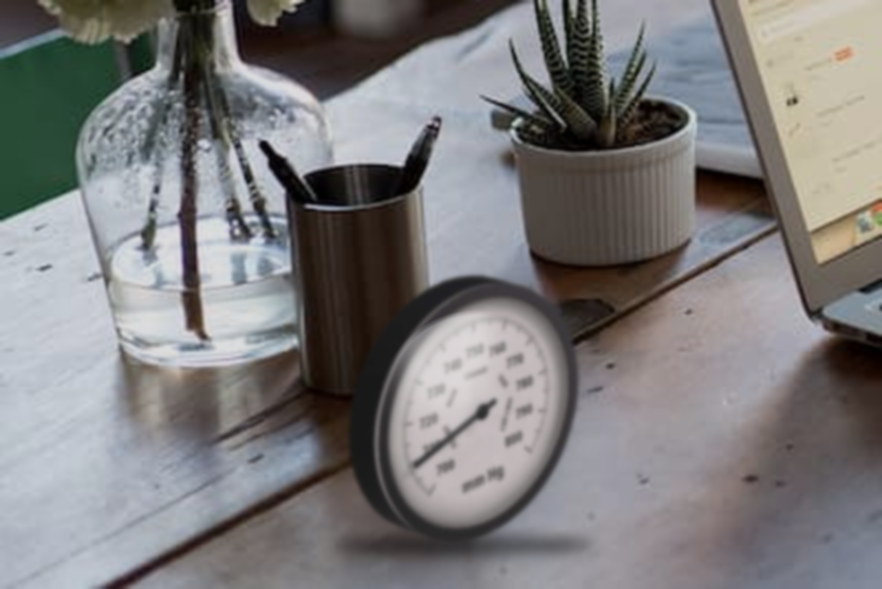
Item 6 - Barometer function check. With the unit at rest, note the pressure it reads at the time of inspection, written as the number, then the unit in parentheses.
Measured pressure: 710 (mmHg)
